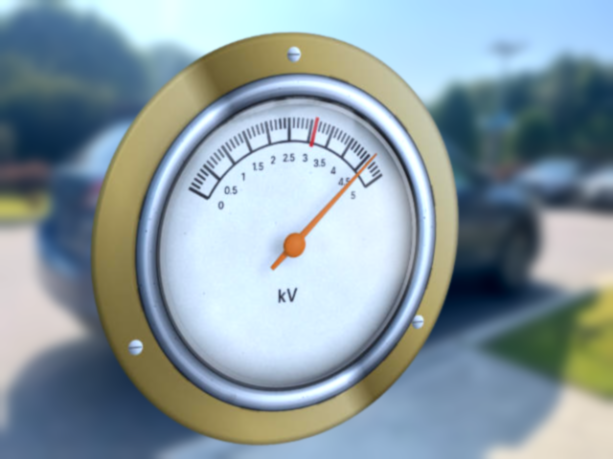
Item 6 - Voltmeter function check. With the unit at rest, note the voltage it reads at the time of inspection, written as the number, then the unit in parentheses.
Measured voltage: 4.5 (kV)
